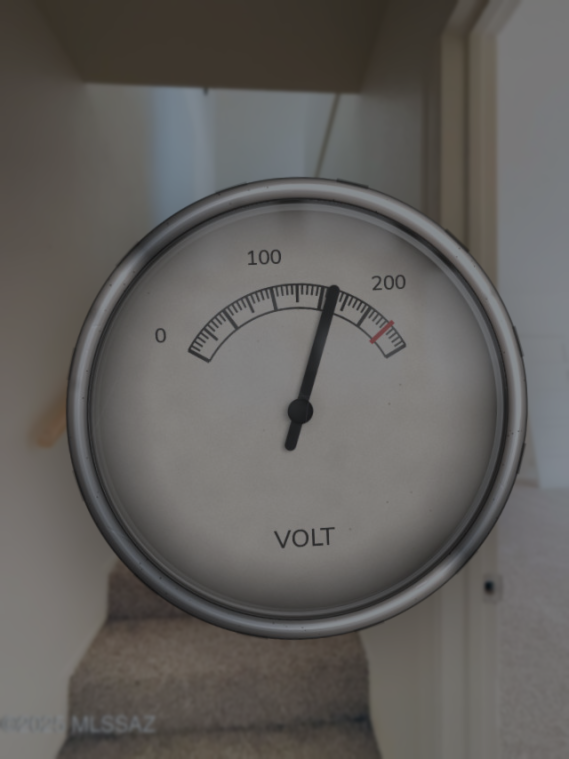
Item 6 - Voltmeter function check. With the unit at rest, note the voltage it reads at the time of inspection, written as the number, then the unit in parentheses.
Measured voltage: 160 (V)
